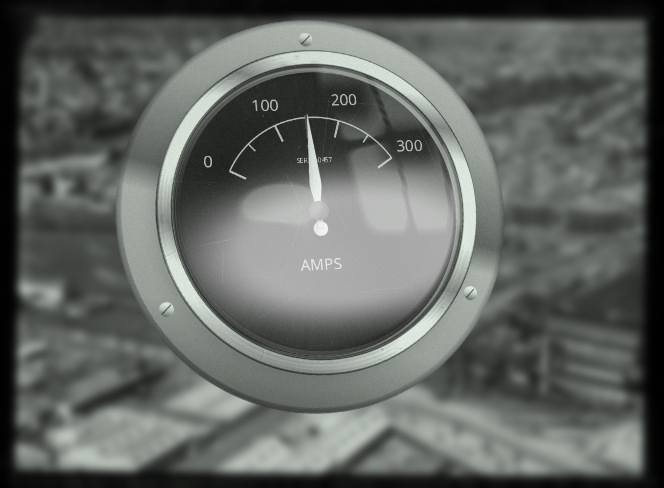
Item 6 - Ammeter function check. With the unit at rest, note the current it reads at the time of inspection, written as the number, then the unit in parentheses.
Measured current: 150 (A)
